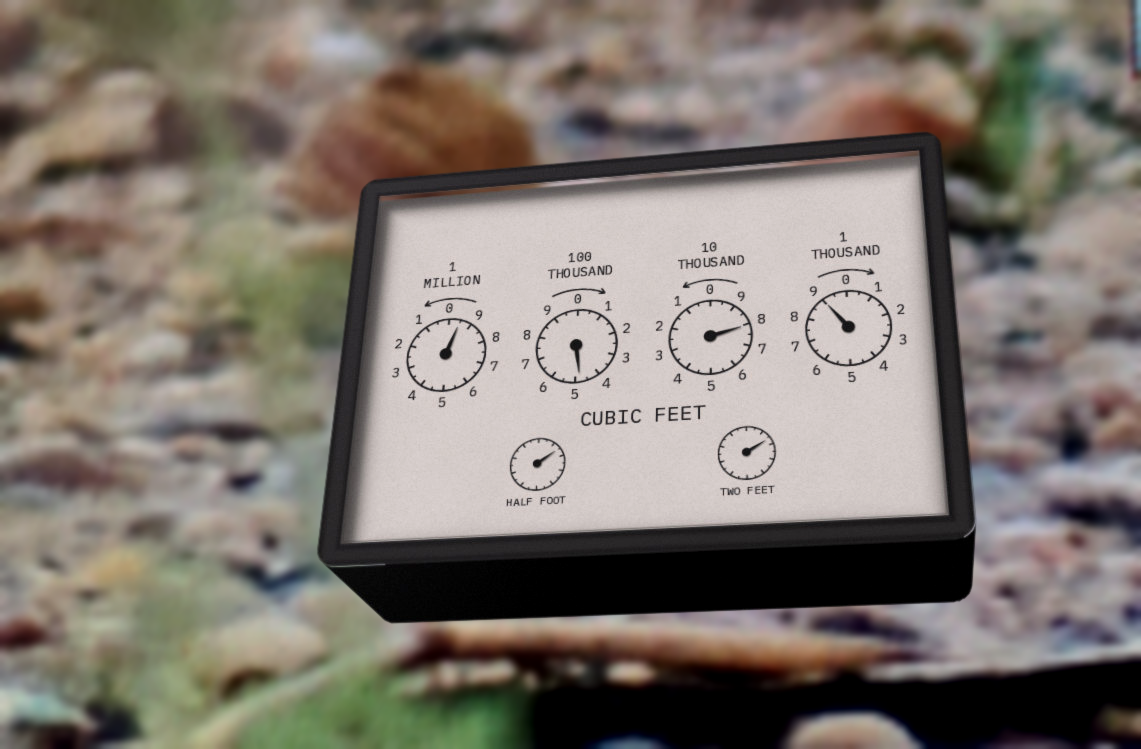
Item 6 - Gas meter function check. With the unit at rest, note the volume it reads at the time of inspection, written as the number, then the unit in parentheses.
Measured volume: 947900 (ft³)
